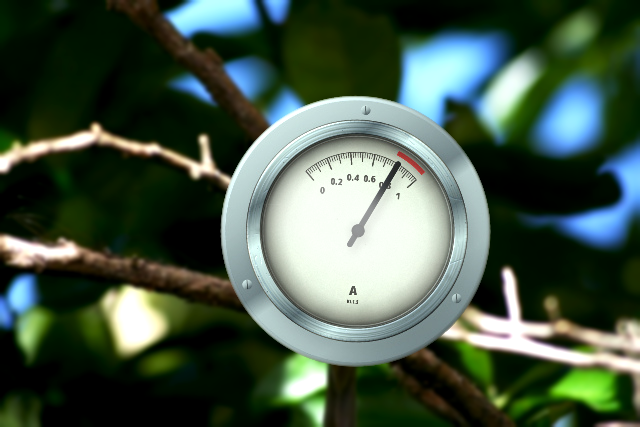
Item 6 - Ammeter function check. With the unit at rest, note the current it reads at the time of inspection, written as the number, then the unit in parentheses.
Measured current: 0.8 (A)
